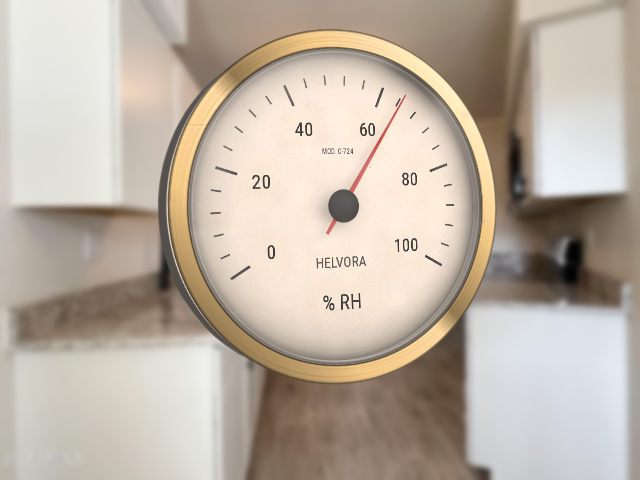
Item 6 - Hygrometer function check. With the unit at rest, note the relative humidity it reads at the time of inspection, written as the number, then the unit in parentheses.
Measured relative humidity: 64 (%)
